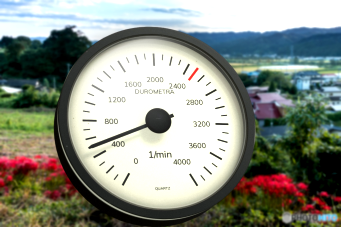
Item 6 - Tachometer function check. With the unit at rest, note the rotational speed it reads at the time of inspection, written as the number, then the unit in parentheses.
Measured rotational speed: 500 (rpm)
